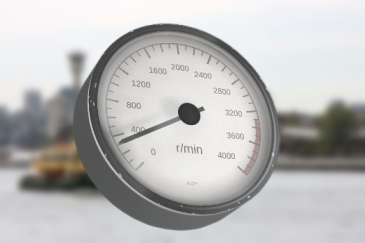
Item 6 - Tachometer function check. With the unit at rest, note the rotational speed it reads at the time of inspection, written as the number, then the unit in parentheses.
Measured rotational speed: 300 (rpm)
